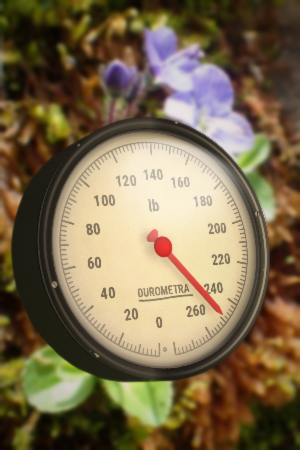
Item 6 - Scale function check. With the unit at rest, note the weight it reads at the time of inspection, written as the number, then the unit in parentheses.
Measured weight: 250 (lb)
